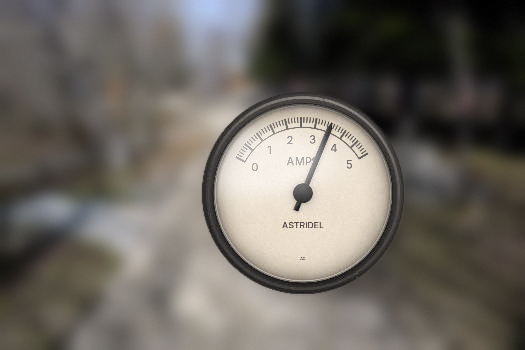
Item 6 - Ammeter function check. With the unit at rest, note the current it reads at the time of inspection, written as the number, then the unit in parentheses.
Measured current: 3.5 (A)
